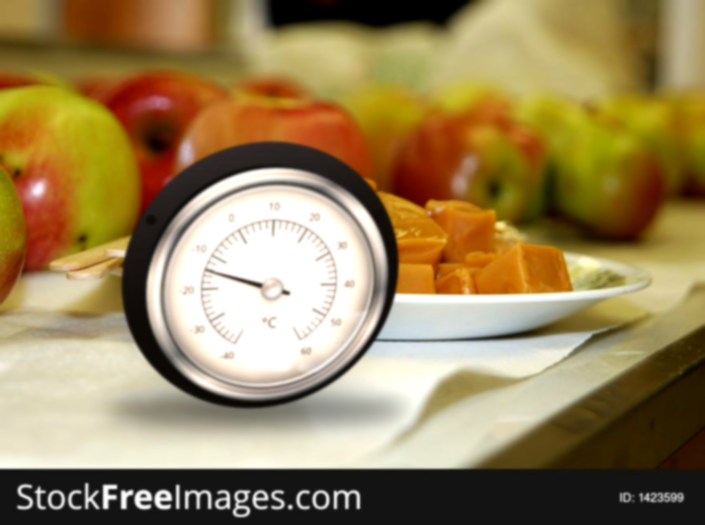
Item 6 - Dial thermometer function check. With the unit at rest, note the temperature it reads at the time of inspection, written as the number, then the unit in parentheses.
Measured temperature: -14 (°C)
